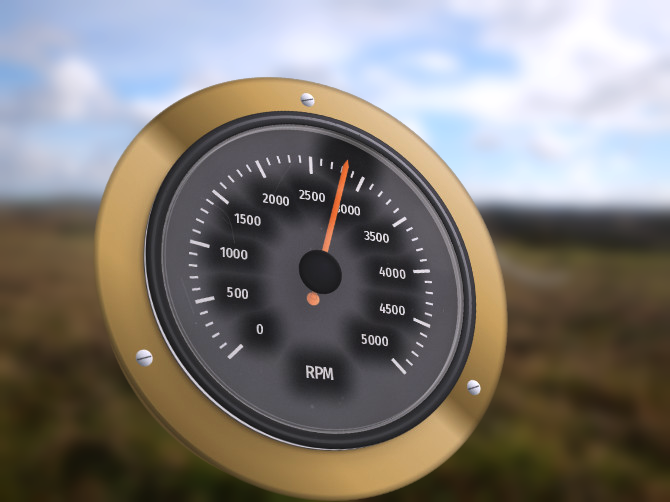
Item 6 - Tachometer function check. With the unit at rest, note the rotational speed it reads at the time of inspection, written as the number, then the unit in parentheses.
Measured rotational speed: 2800 (rpm)
